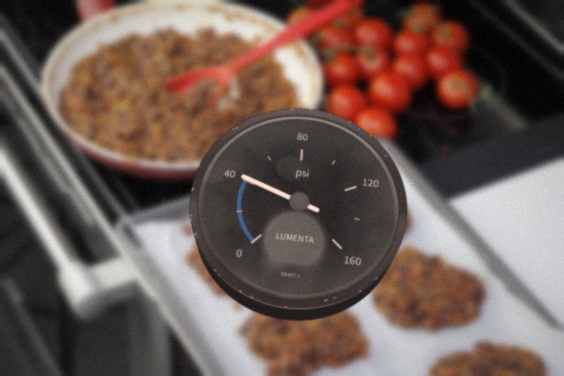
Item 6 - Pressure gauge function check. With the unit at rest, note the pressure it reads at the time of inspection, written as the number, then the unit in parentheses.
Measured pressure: 40 (psi)
